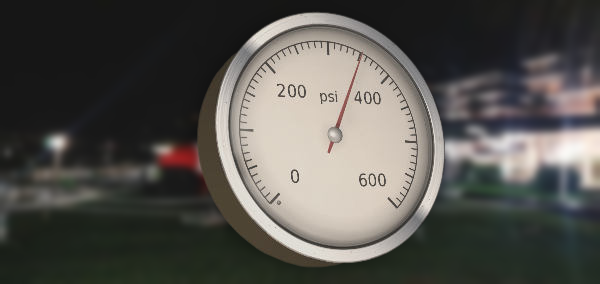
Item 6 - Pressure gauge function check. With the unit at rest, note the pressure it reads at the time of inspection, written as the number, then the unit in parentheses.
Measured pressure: 350 (psi)
